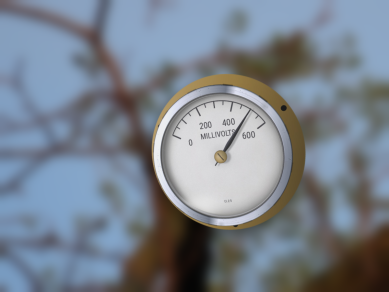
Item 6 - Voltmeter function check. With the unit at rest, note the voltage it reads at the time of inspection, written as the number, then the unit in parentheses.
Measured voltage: 500 (mV)
